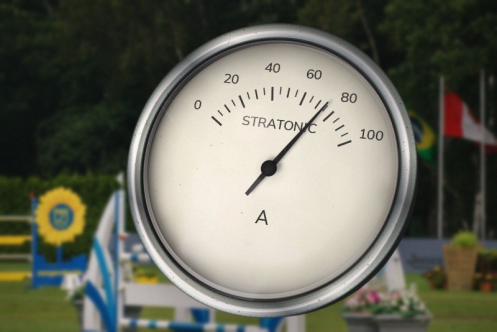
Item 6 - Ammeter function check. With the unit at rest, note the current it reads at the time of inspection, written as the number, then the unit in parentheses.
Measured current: 75 (A)
